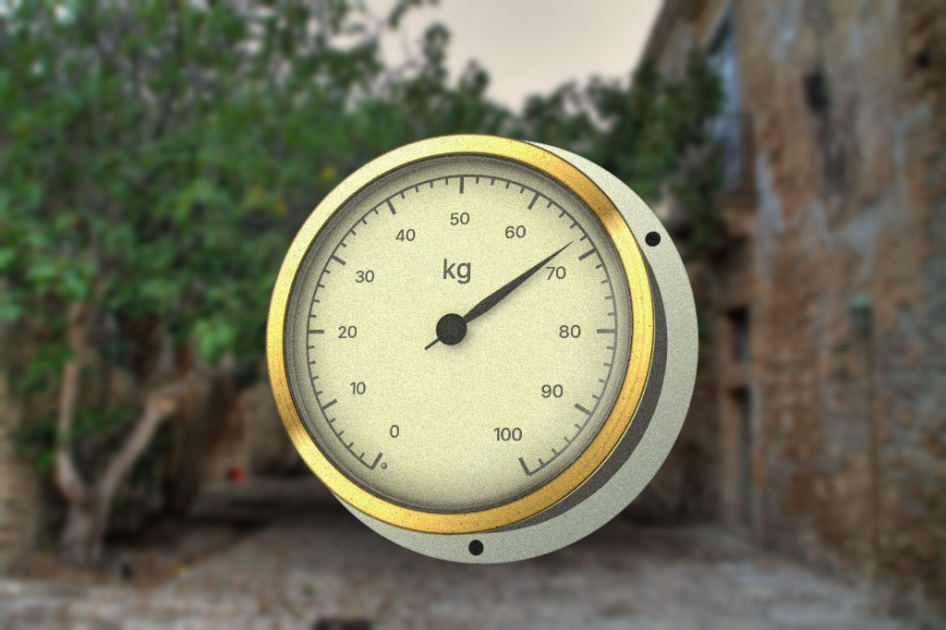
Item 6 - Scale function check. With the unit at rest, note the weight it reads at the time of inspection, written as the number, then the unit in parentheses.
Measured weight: 68 (kg)
